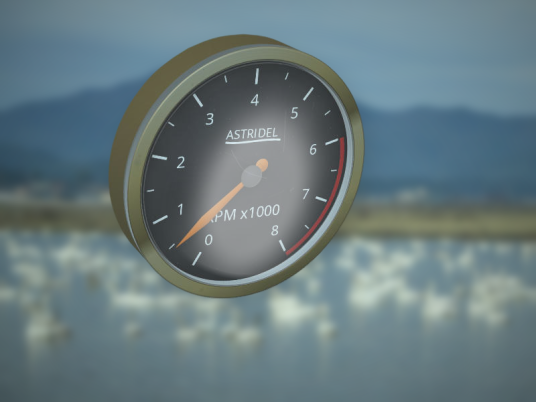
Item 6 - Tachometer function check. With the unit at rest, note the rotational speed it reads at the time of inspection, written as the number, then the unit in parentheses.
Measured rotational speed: 500 (rpm)
